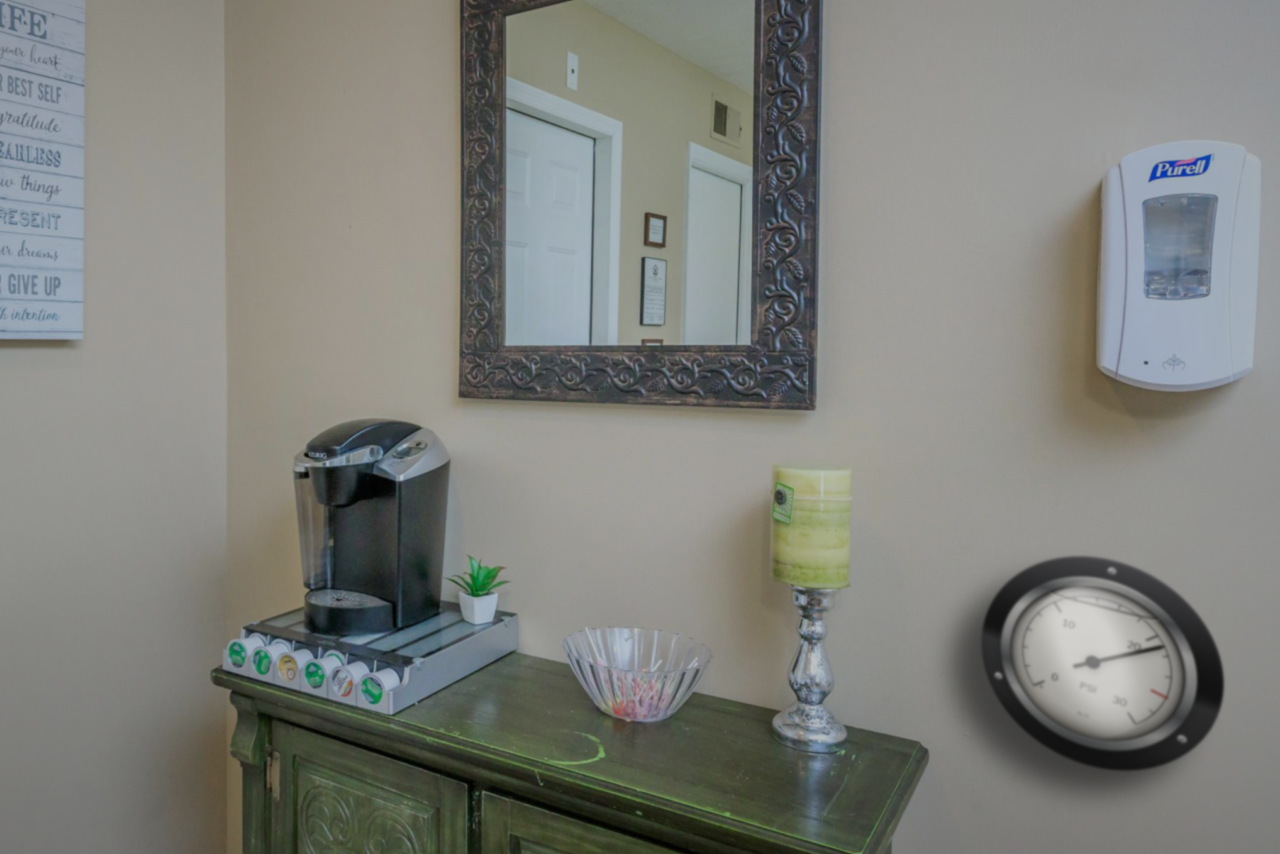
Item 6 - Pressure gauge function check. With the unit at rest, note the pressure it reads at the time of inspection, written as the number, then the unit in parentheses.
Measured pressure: 21 (psi)
